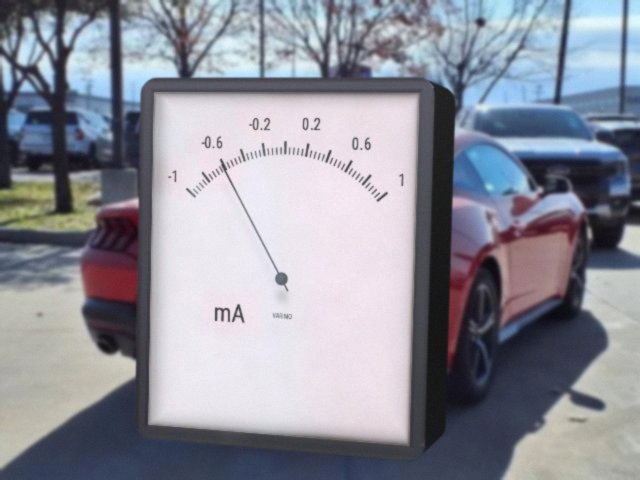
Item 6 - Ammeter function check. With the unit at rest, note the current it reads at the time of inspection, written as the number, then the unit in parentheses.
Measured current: -0.6 (mA)
